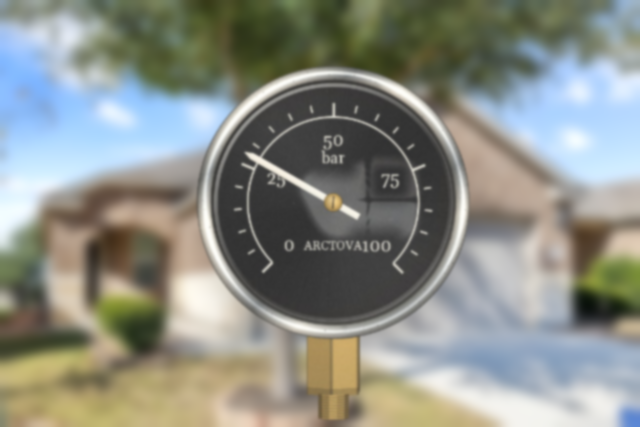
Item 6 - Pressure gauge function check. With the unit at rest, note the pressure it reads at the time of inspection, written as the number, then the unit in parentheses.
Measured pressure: 27.5 (bar)
